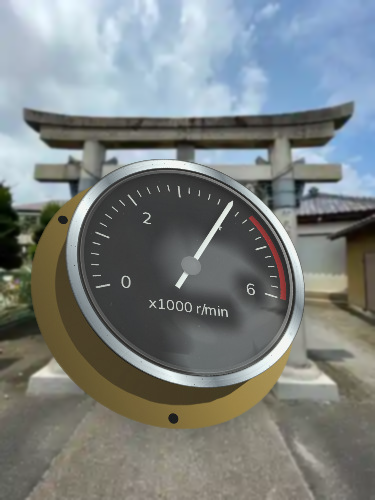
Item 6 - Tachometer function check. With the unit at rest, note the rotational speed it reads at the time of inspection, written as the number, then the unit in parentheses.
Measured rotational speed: 4000 (rpm)
